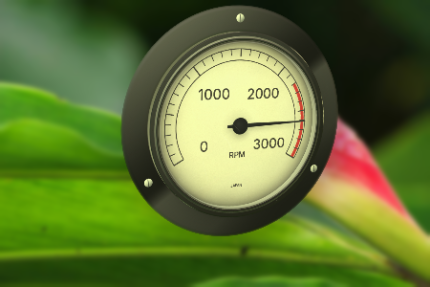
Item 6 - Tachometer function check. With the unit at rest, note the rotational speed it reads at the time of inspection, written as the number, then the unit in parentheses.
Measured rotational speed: 2600 (rpm)
